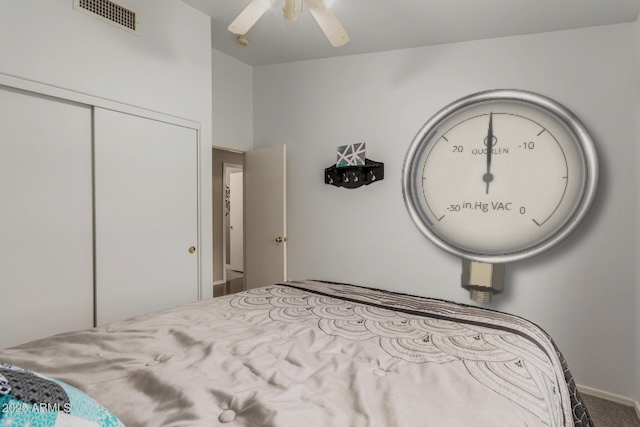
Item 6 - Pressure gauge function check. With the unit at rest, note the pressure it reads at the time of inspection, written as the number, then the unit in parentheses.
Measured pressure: -15 (inHg)
